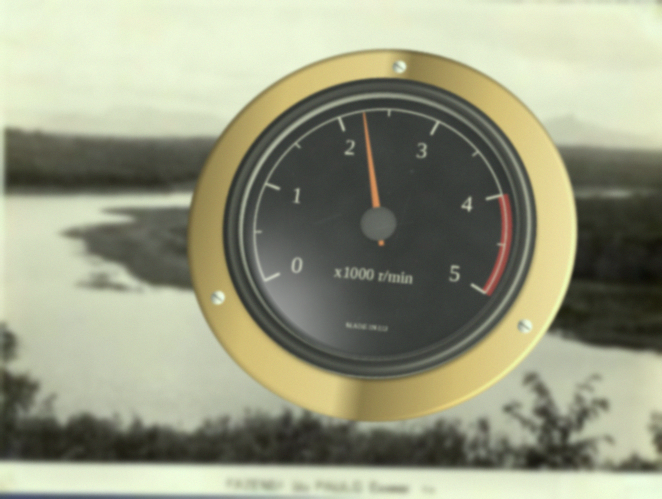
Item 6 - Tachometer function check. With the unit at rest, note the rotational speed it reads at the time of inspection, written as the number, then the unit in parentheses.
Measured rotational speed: 2250 (rpm)
